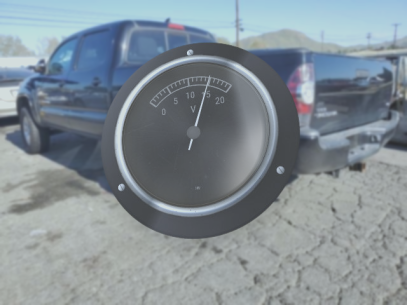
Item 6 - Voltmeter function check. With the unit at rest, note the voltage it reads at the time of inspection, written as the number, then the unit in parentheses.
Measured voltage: 15 (V)
